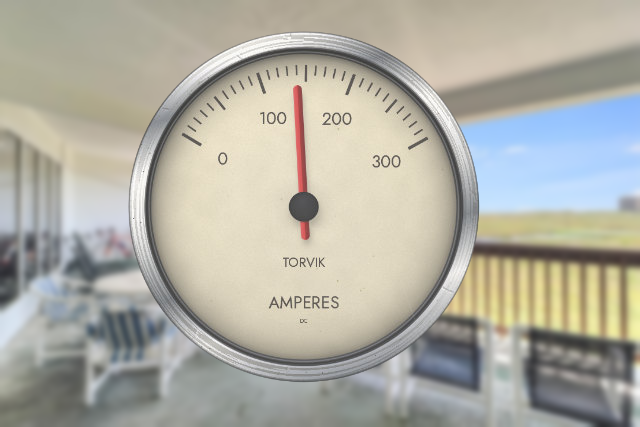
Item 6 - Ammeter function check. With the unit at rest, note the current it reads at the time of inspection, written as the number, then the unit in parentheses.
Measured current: 140 (A)
